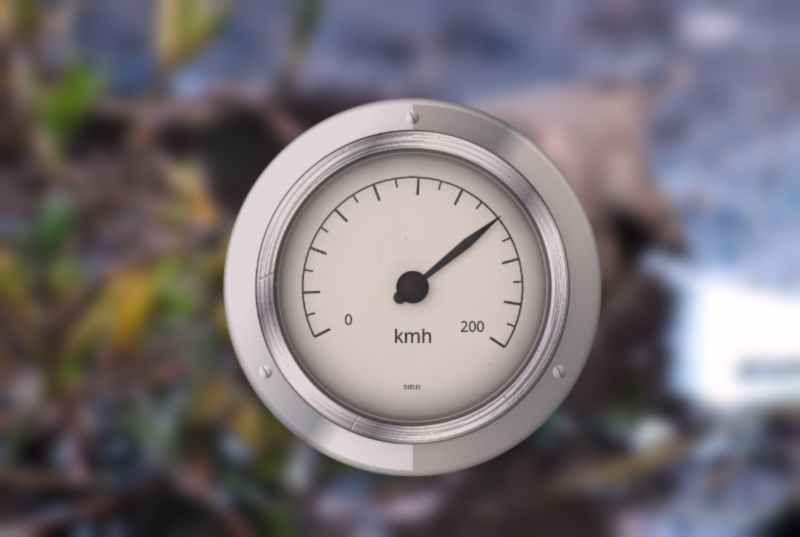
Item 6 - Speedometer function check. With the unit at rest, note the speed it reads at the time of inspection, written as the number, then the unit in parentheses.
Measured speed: 140 (km/h)
